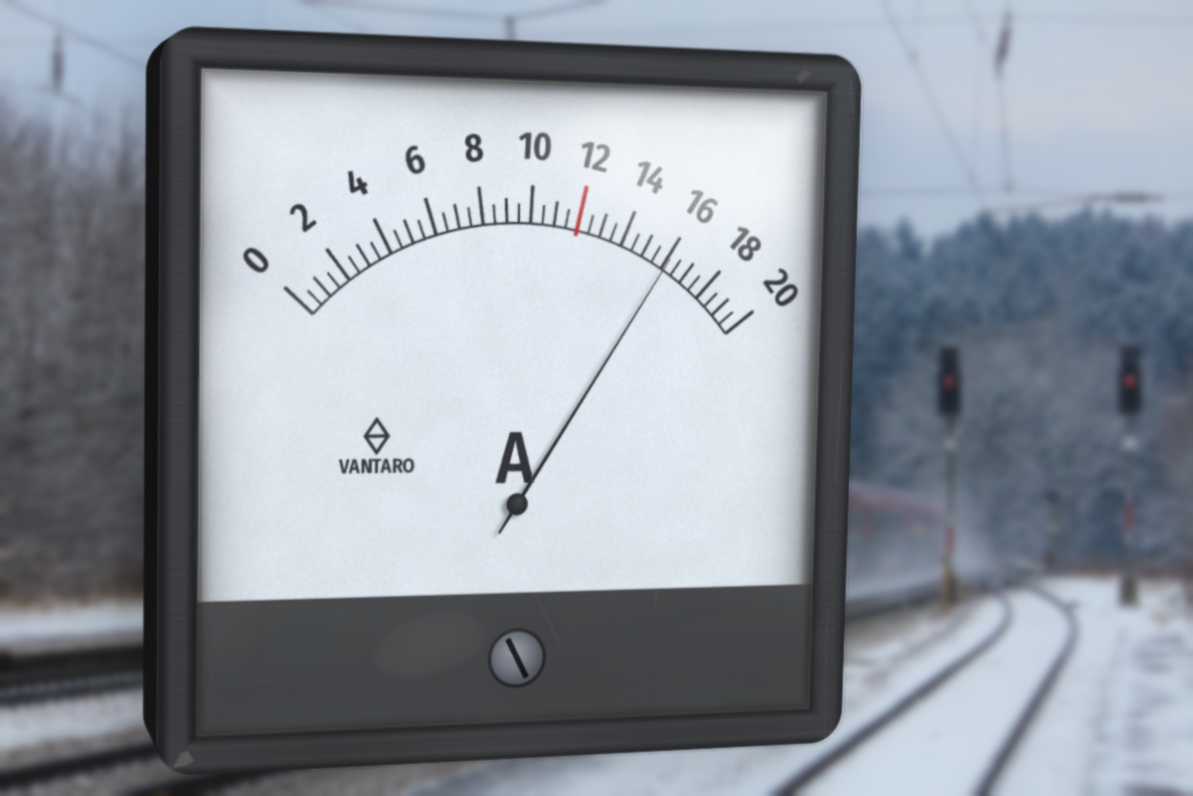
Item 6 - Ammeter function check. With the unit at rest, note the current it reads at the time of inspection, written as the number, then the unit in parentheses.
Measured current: 16 (A)
